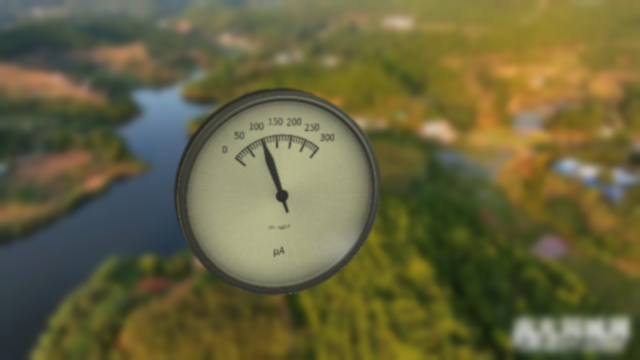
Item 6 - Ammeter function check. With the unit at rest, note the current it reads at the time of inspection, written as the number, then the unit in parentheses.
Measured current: 100 (µA)
